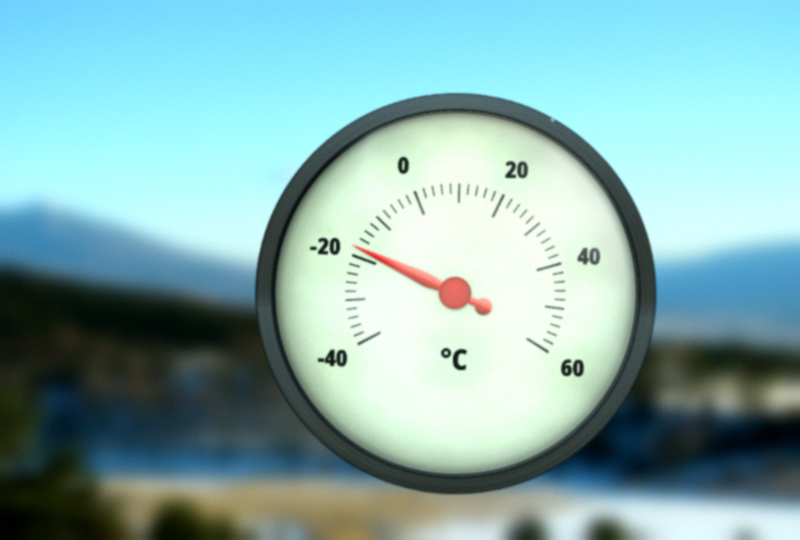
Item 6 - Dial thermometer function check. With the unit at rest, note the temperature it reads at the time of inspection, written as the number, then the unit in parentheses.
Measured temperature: -18 (°C)
